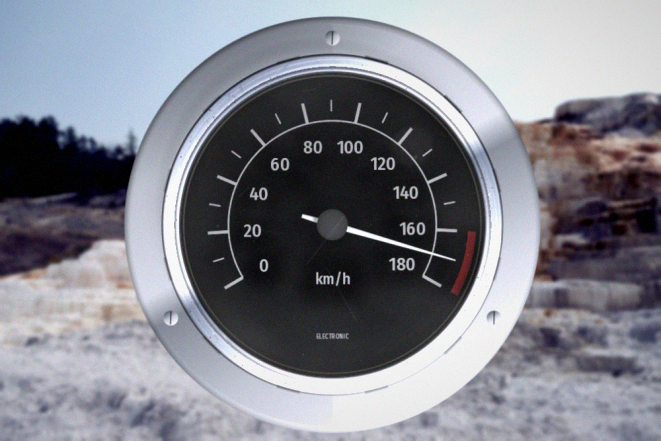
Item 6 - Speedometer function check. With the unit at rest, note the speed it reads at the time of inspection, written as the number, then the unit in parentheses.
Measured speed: 170 (km/h)
